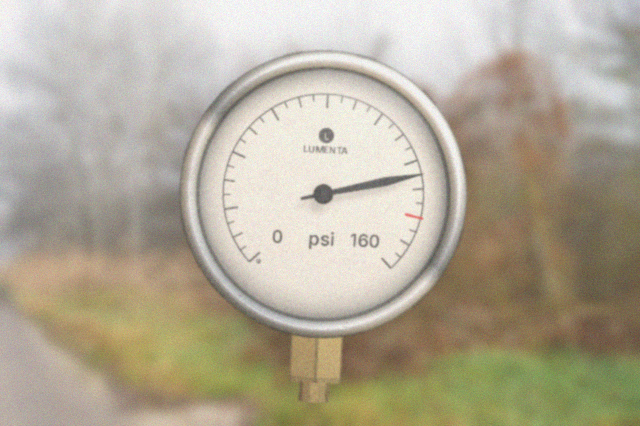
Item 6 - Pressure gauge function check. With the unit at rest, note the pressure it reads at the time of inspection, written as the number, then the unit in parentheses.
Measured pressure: 125 (psi)
